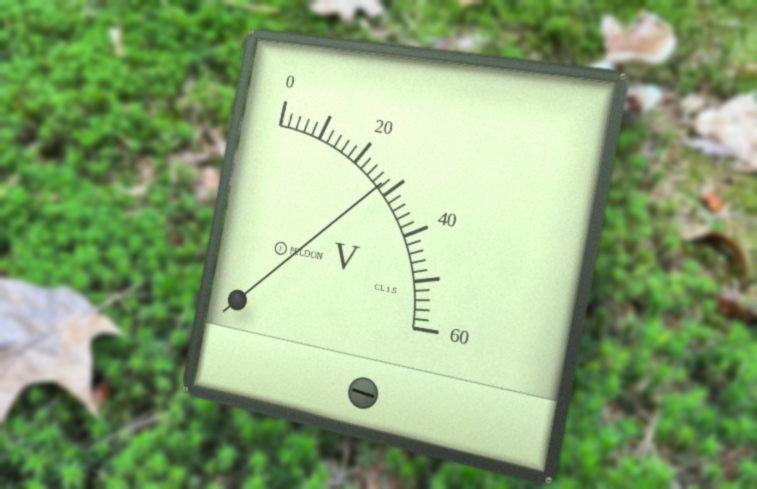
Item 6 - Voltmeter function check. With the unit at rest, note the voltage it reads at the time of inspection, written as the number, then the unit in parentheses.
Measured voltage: 28 (V)
